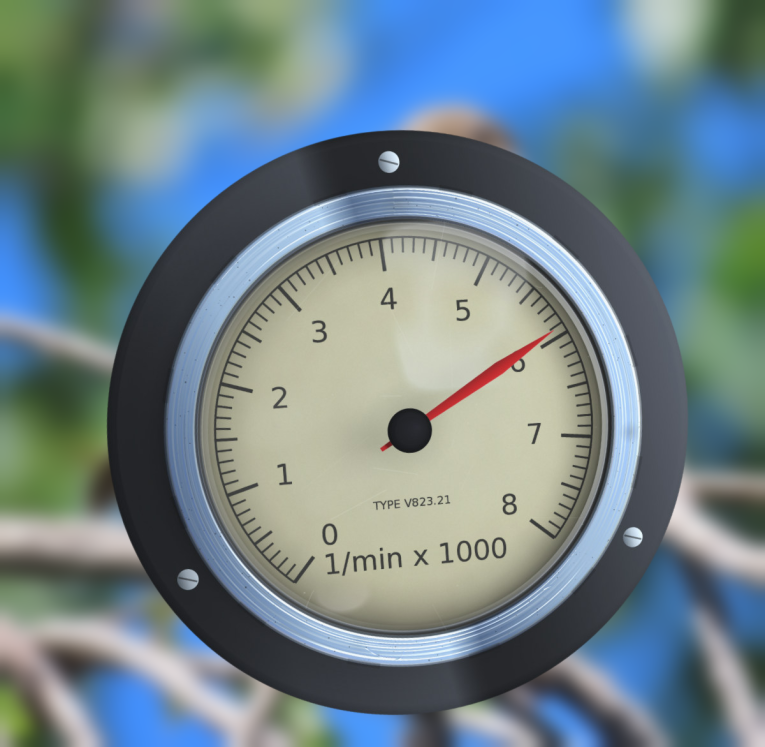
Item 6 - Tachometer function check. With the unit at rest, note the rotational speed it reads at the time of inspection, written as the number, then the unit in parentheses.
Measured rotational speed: 5900 (rpm)
